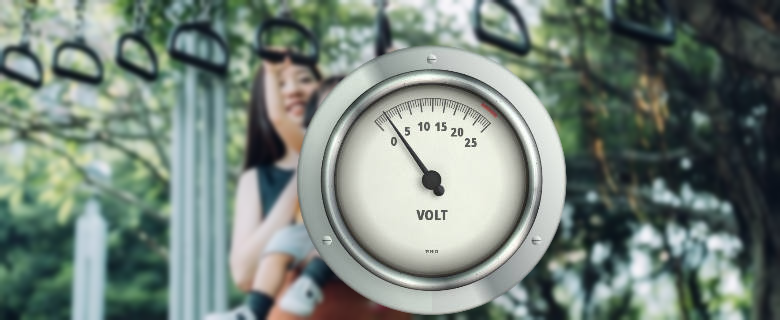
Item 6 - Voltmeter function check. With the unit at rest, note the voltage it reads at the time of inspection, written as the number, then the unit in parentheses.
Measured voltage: 2.5 (V)
